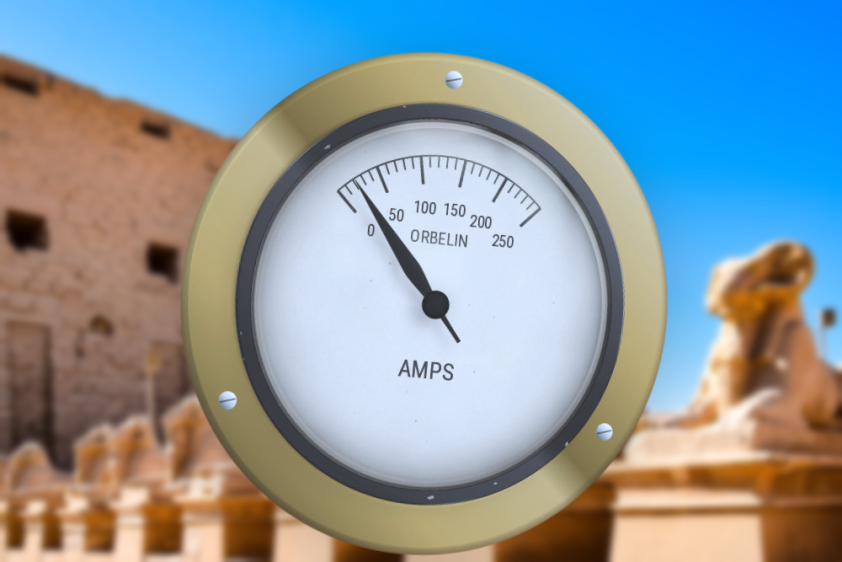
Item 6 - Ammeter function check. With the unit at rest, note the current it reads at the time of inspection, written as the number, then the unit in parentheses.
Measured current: 20 (A)
